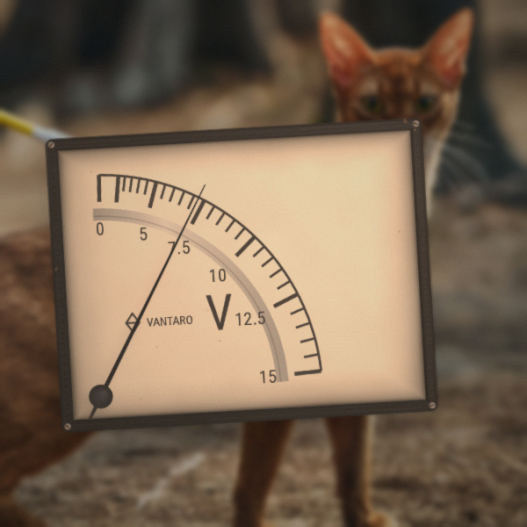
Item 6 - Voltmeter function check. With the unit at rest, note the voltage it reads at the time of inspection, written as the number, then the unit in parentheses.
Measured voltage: 7.25 (V)
